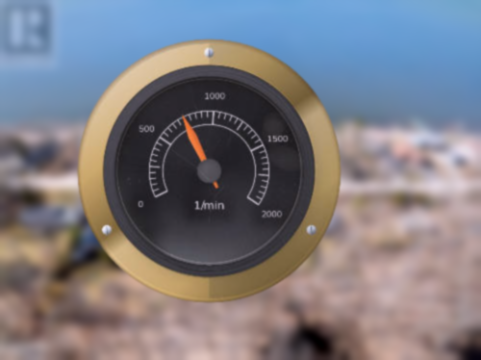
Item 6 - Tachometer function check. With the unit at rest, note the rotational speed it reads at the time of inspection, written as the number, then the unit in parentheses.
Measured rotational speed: 750 (rpm)
